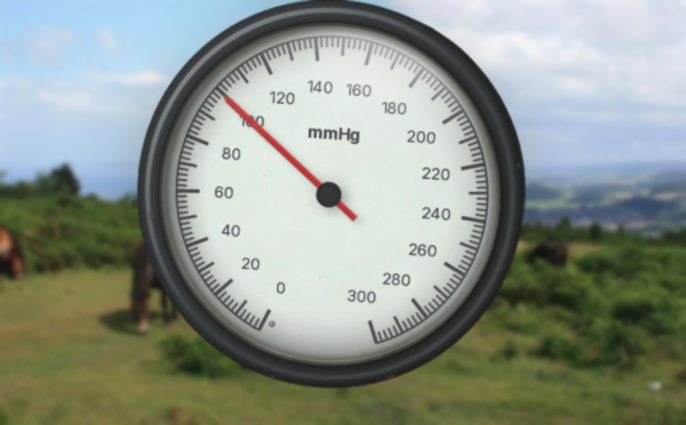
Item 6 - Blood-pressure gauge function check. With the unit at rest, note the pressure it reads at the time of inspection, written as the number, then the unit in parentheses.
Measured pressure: 100 (mmHg)
